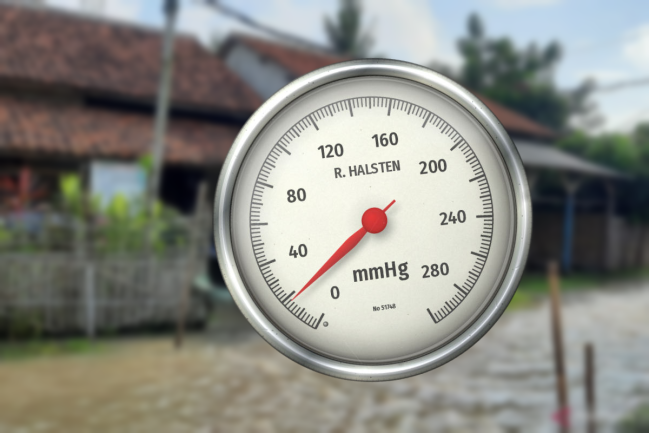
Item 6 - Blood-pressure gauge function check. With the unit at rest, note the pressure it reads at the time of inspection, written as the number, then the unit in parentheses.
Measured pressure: 18 (mmHg)
